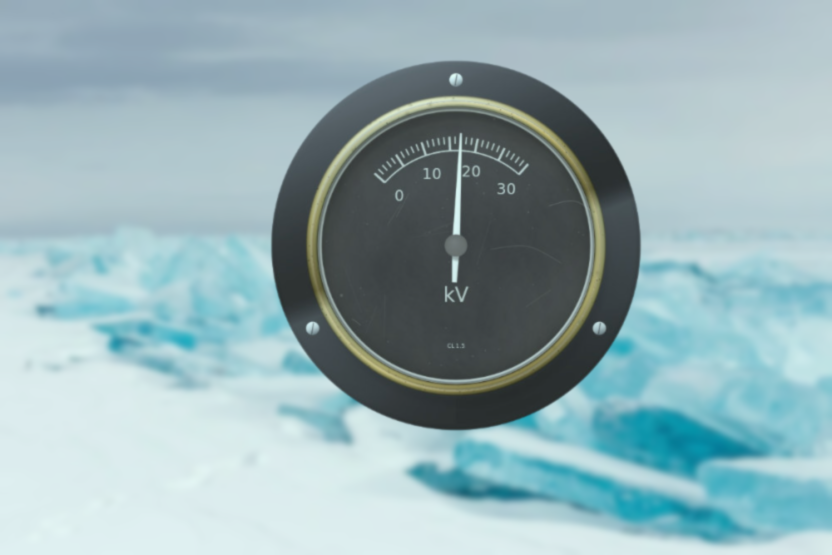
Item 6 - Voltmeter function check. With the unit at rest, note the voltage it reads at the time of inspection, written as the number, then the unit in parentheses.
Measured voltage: 17 (kV)
